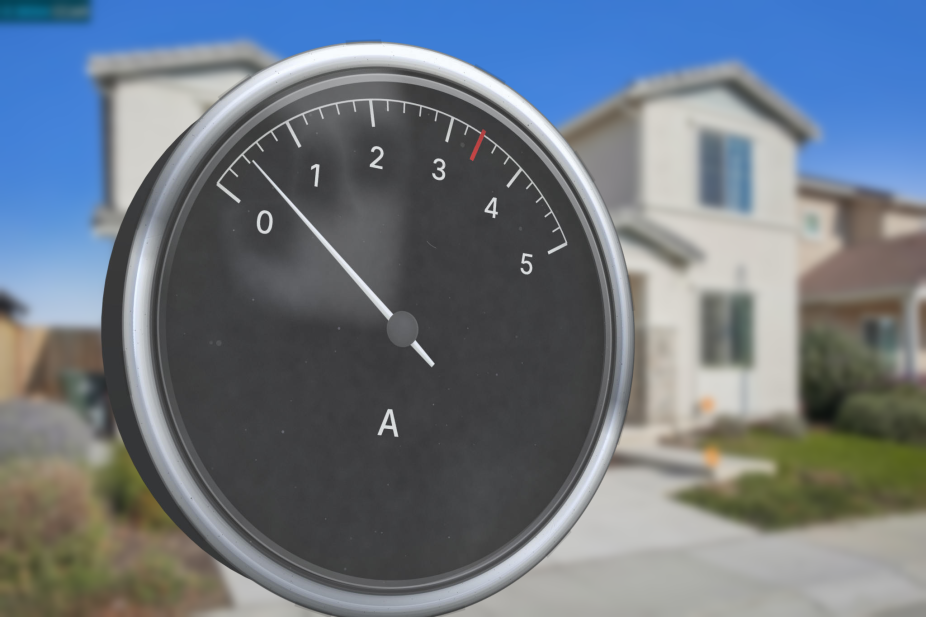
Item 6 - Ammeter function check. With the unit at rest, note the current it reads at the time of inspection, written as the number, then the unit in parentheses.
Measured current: 0.4 (A)
